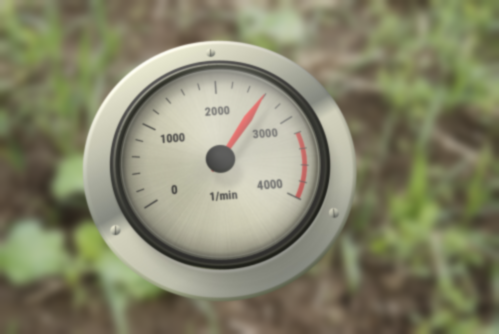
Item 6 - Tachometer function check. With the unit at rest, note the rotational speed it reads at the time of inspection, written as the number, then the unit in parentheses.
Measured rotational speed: 2600 (rpm)
